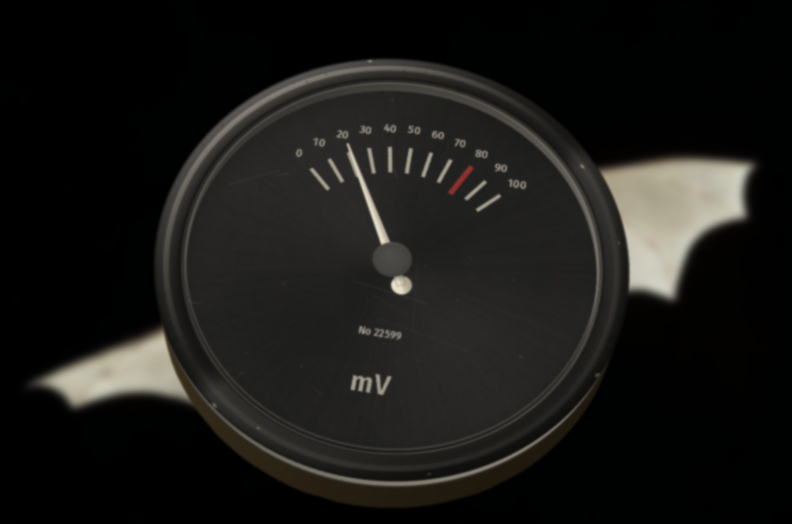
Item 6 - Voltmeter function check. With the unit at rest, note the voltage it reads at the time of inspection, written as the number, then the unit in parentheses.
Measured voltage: 20 (mV)
